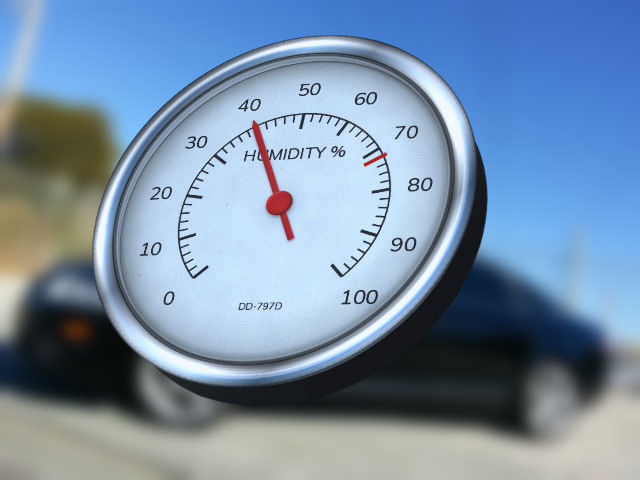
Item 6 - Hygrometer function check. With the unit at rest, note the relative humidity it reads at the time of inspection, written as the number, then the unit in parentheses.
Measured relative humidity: 40 (%)
